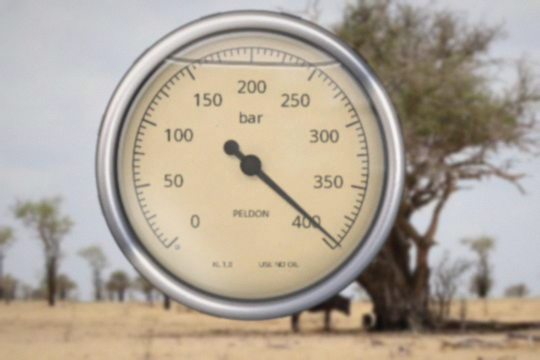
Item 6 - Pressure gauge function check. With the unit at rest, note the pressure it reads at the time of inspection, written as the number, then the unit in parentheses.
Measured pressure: 395 (bar)
